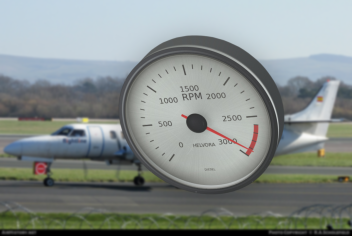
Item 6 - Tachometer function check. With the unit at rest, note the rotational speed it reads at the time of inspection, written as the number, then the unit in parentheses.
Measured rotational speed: 2900 (rpm)
